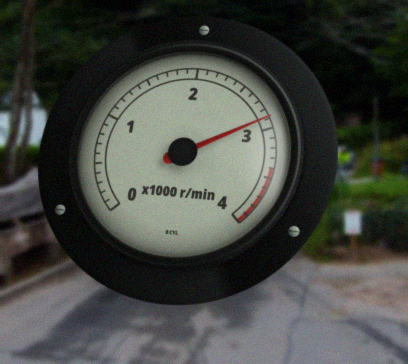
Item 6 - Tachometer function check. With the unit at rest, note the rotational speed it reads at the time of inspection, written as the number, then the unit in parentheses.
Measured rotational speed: 2900 (rpm)
